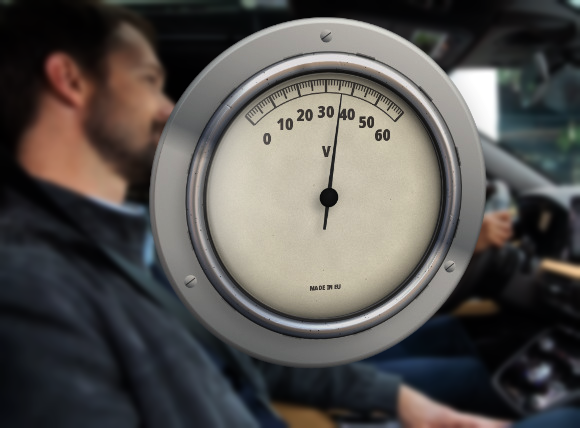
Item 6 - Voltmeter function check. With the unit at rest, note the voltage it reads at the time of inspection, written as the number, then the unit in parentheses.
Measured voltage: 35 (V)
